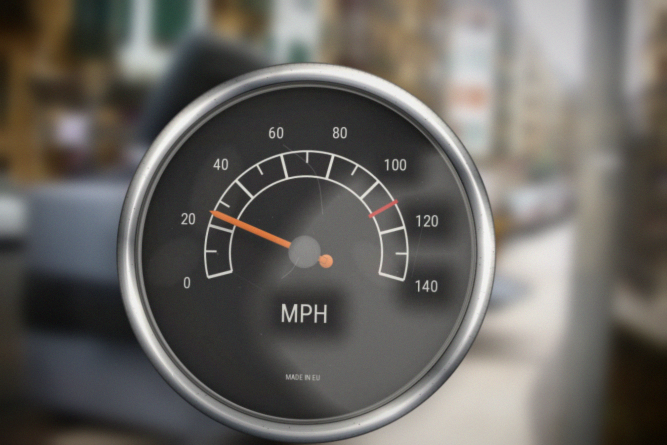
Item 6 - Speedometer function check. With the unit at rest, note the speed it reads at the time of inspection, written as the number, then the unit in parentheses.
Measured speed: 25 (mph)
